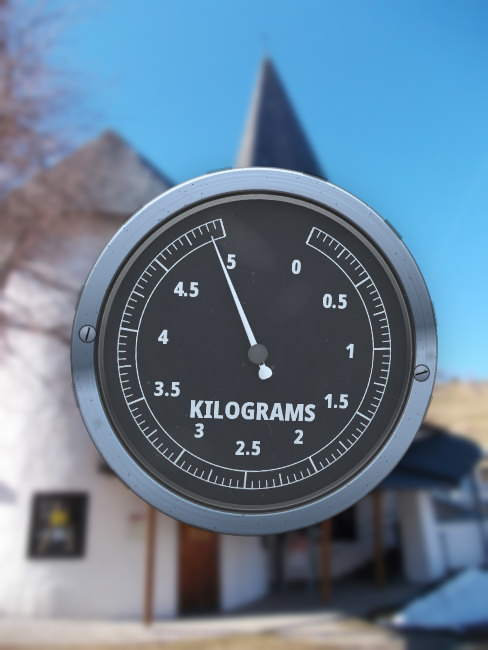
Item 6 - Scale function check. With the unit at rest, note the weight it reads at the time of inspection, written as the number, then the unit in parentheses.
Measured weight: 4.9 (kg)
